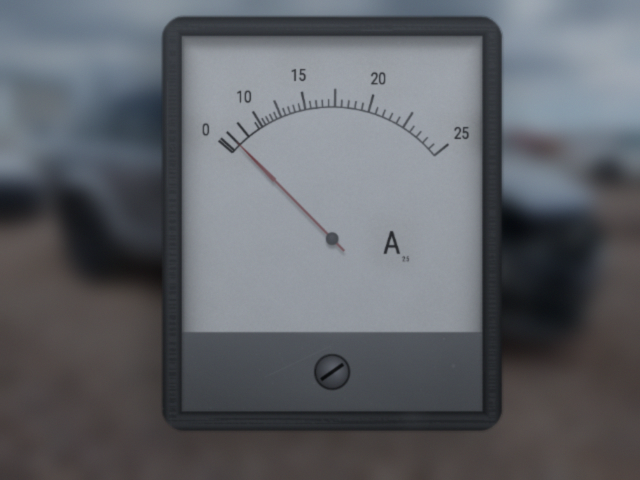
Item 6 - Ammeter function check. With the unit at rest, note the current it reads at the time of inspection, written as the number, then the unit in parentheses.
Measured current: 5 (A)
